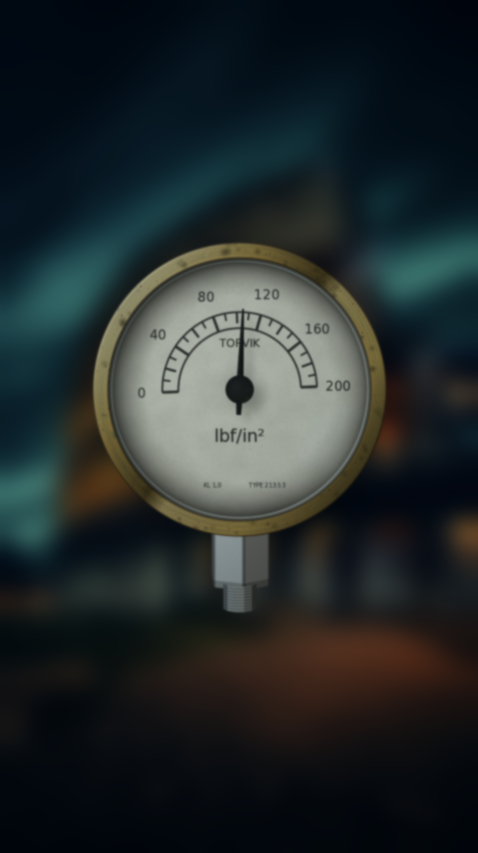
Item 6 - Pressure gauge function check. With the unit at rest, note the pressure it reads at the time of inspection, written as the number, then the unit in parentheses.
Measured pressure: 105 (psi)
